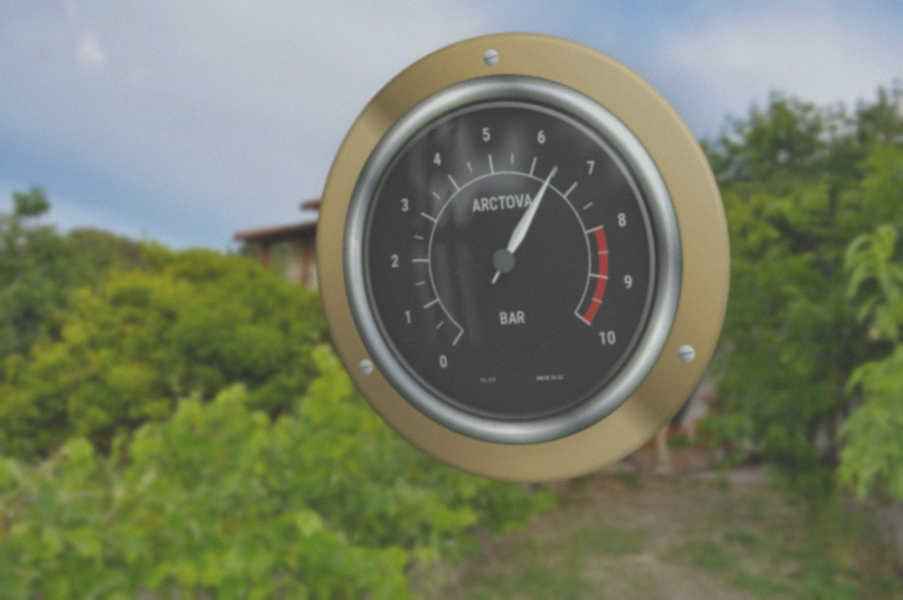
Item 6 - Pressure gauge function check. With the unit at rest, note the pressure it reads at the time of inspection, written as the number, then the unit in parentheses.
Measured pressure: 6.5 (bar)
